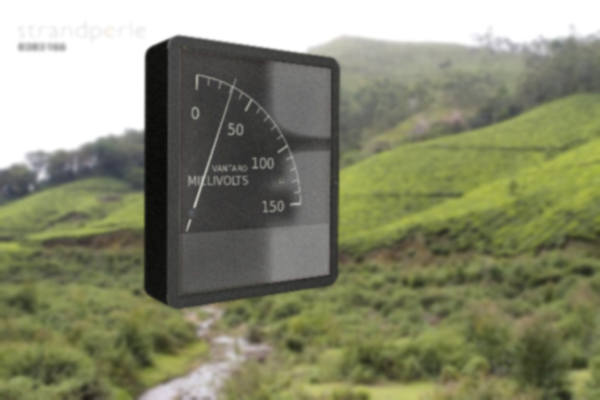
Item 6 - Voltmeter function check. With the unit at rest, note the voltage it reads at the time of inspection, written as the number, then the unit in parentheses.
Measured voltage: 30 (mV)
